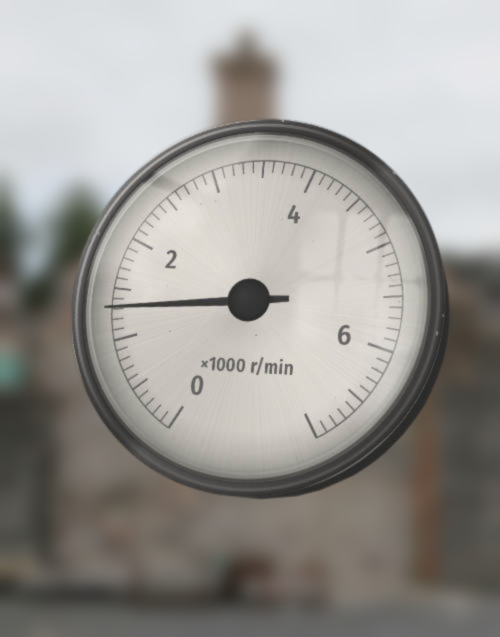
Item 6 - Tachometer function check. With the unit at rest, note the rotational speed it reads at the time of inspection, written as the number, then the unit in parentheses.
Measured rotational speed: 1300 (rpm)
